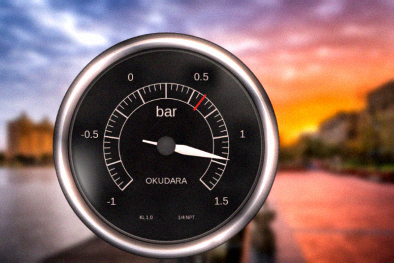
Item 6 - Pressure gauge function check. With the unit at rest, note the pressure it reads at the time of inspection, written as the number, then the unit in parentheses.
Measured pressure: 1.2 (bar)
